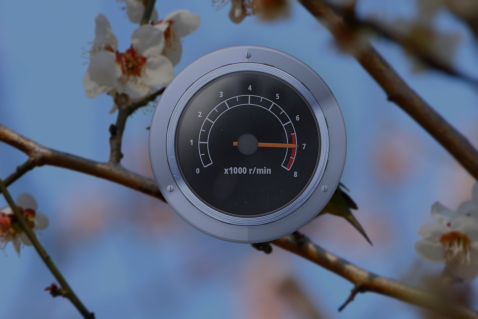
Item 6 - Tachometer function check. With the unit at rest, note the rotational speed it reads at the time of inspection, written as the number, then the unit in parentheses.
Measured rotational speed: 7000 (rpm)
